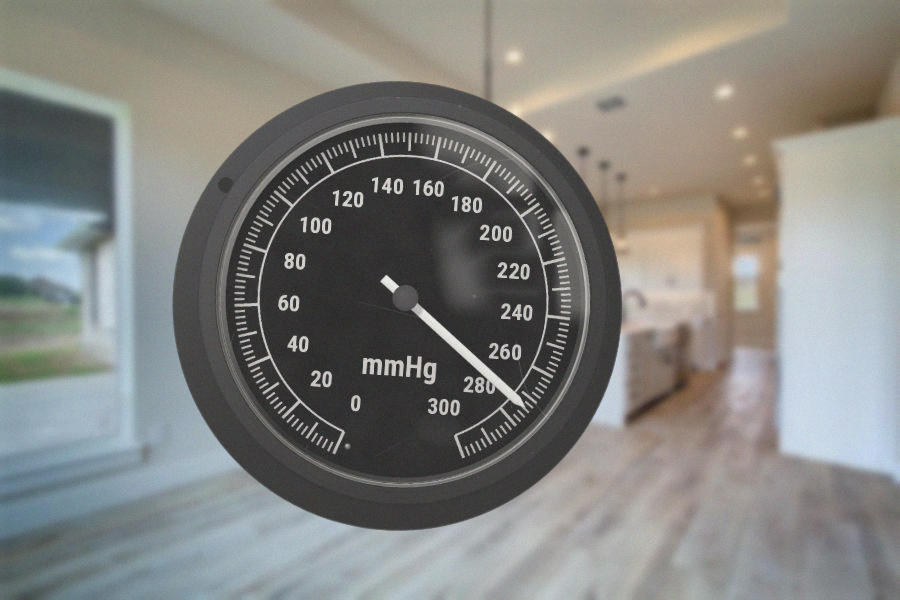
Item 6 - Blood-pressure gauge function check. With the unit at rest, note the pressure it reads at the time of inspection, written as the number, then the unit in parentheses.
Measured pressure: 274 (mmHg)
